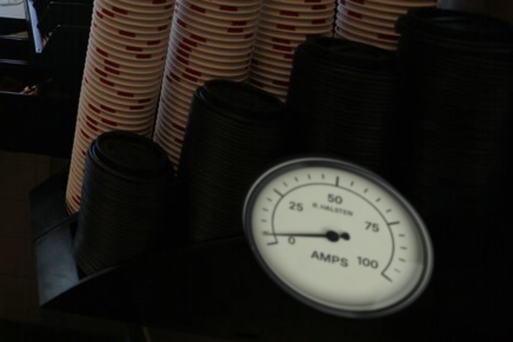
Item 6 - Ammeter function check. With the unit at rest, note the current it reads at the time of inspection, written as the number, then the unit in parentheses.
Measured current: 5 (A)
